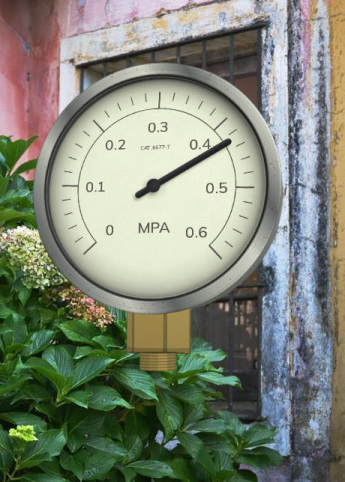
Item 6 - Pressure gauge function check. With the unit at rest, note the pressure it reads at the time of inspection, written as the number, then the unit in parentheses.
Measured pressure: 0.43 (MPa)
